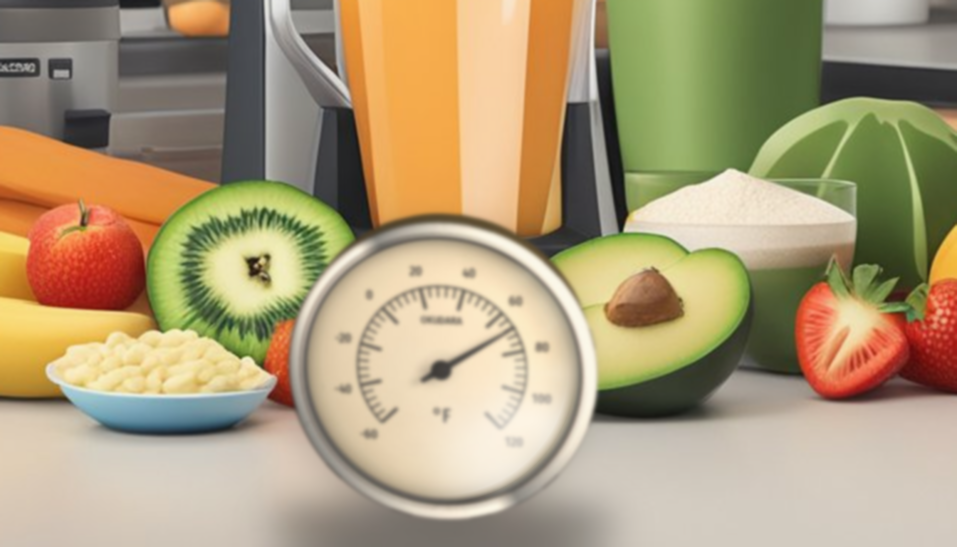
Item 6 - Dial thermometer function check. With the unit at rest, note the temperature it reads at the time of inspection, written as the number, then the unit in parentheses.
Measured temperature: 68 (°F)
